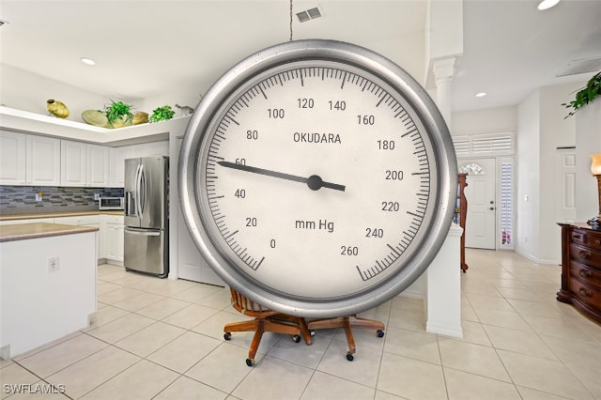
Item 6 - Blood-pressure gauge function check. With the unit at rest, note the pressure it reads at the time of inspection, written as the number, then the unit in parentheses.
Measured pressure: 58 (mmHg)
